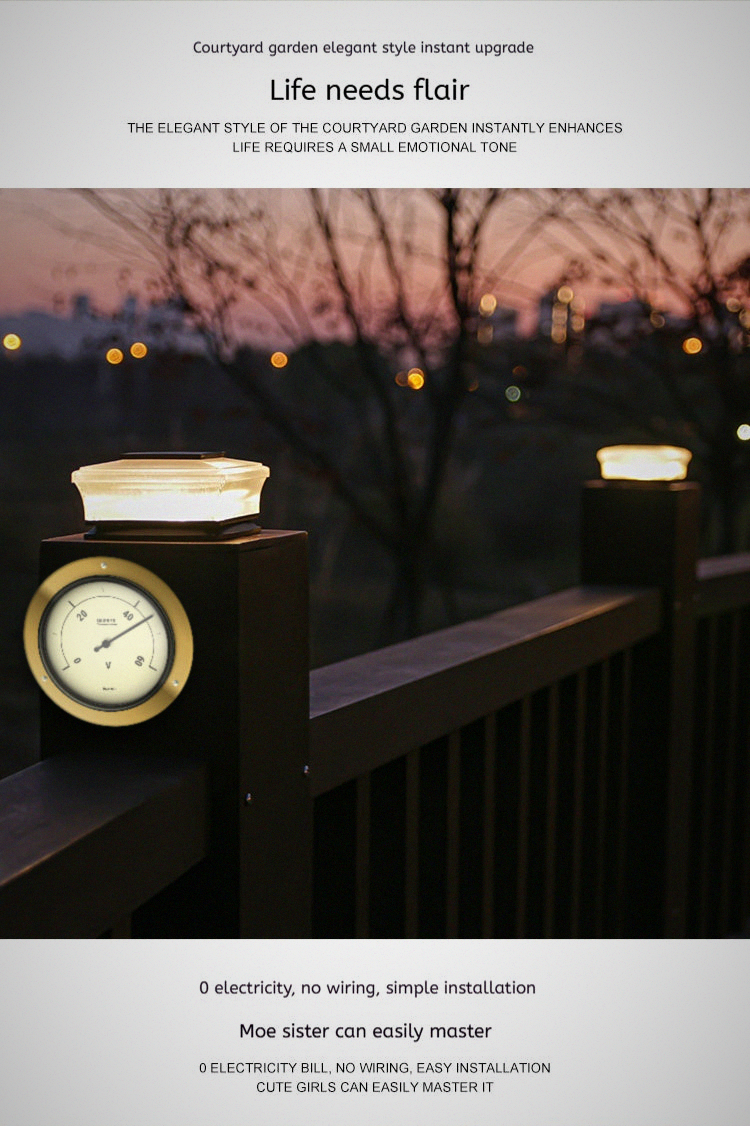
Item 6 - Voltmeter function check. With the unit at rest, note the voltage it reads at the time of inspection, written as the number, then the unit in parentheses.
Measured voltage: 45 (V)
